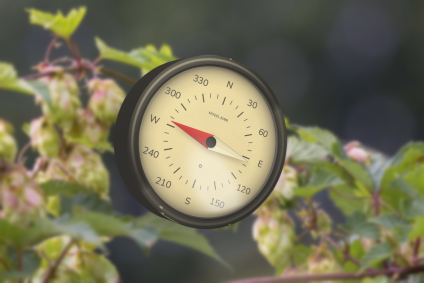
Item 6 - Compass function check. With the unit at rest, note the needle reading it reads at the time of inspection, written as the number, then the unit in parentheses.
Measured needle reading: 275 (°)
